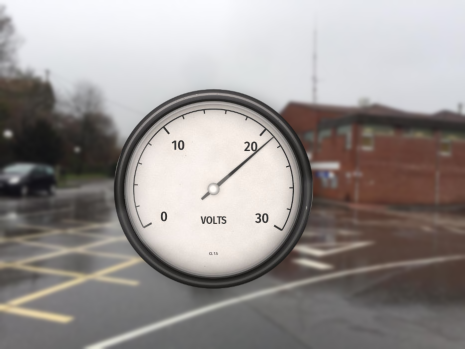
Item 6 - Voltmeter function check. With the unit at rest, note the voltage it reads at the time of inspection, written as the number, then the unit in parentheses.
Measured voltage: 21 (V)
